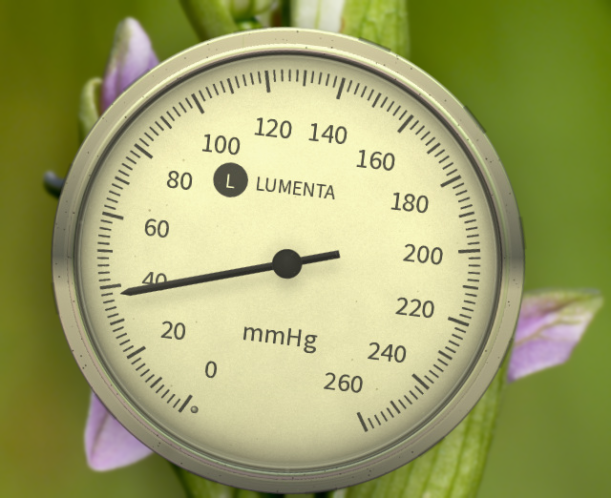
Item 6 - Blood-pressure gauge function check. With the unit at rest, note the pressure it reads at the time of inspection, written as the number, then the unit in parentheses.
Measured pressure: 38 (mmHg)
